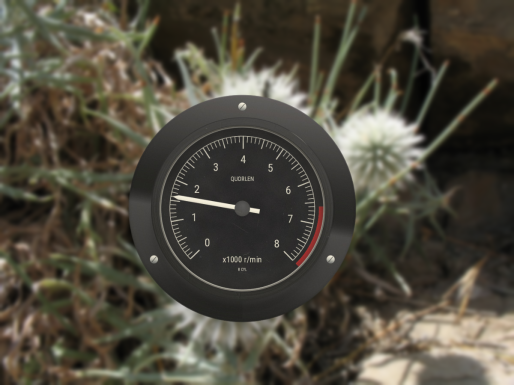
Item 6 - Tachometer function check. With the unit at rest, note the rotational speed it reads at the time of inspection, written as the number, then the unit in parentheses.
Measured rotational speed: 1600 (rpm)
